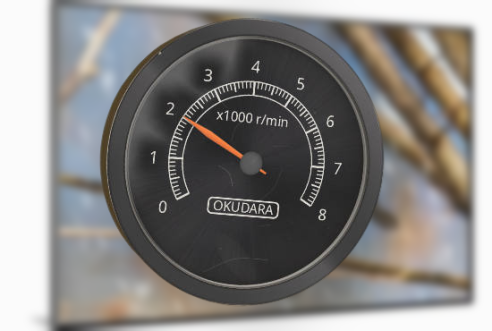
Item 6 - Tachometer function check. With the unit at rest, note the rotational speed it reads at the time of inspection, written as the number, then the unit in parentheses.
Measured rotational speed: 2000 (rpm)
